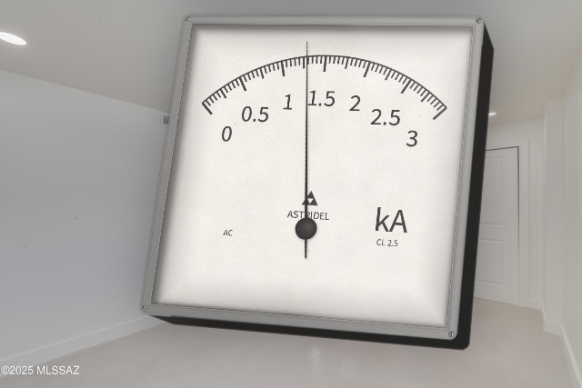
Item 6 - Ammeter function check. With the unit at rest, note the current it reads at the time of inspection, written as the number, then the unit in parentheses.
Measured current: 1.3 (kA)
